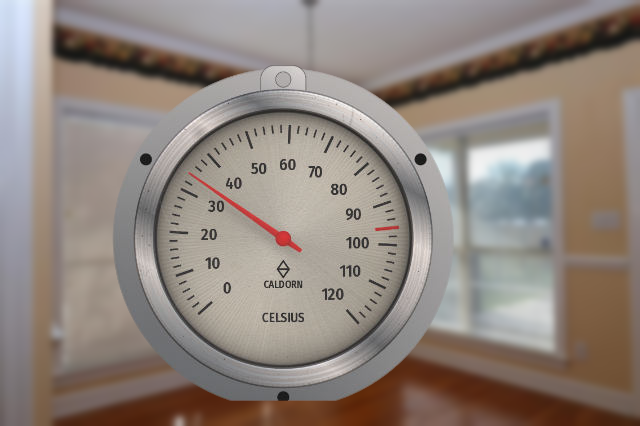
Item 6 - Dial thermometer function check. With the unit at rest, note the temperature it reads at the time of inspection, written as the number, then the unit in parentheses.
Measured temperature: 34 (°C)
